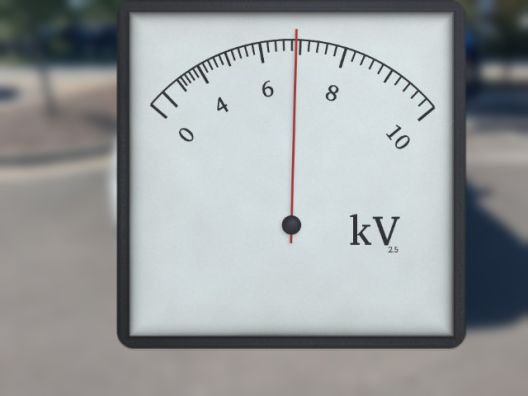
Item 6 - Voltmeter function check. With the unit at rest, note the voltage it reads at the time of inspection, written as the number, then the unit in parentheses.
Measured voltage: 6.9 (kV)
